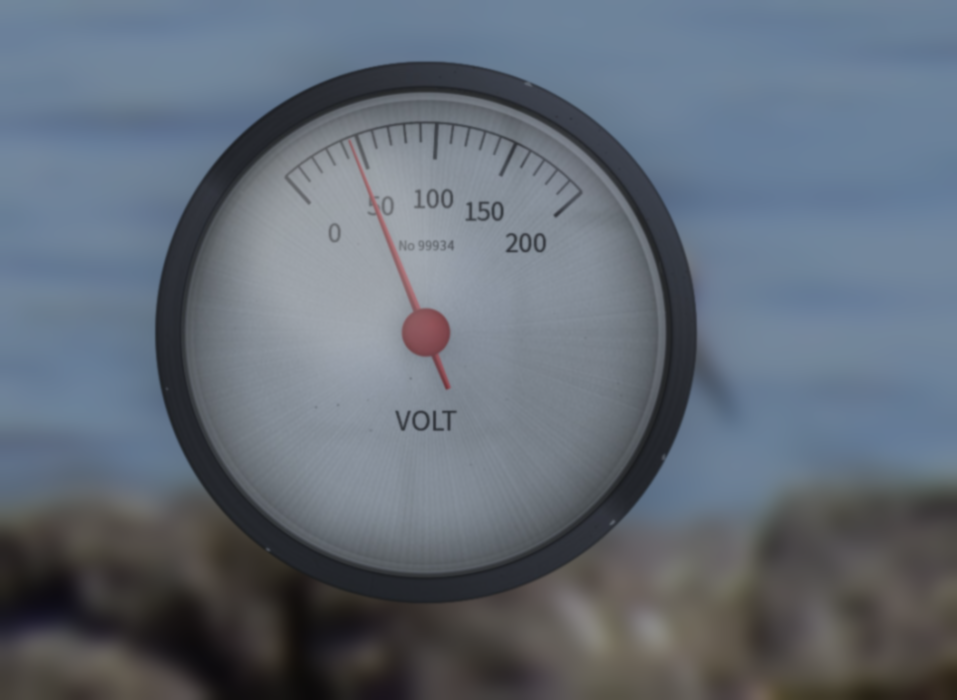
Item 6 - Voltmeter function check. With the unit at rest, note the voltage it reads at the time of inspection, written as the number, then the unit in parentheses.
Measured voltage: 45 (V)
